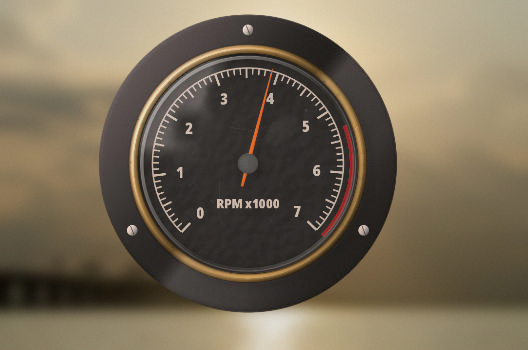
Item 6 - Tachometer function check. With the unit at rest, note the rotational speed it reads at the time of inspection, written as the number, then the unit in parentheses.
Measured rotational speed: 3900 (rpm)
